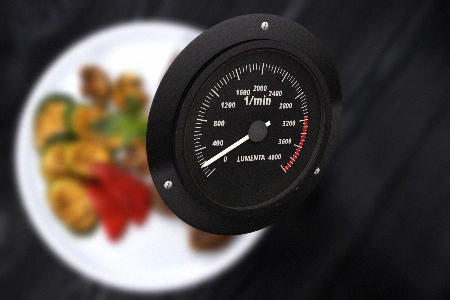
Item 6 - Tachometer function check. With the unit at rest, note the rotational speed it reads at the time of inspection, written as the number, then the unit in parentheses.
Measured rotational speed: 200 (rpm)
